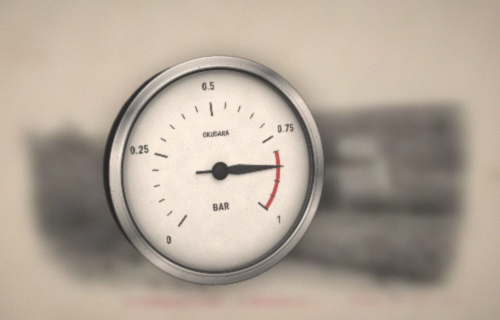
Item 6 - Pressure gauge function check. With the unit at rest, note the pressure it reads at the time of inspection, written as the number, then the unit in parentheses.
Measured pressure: 0.85 (bar)
